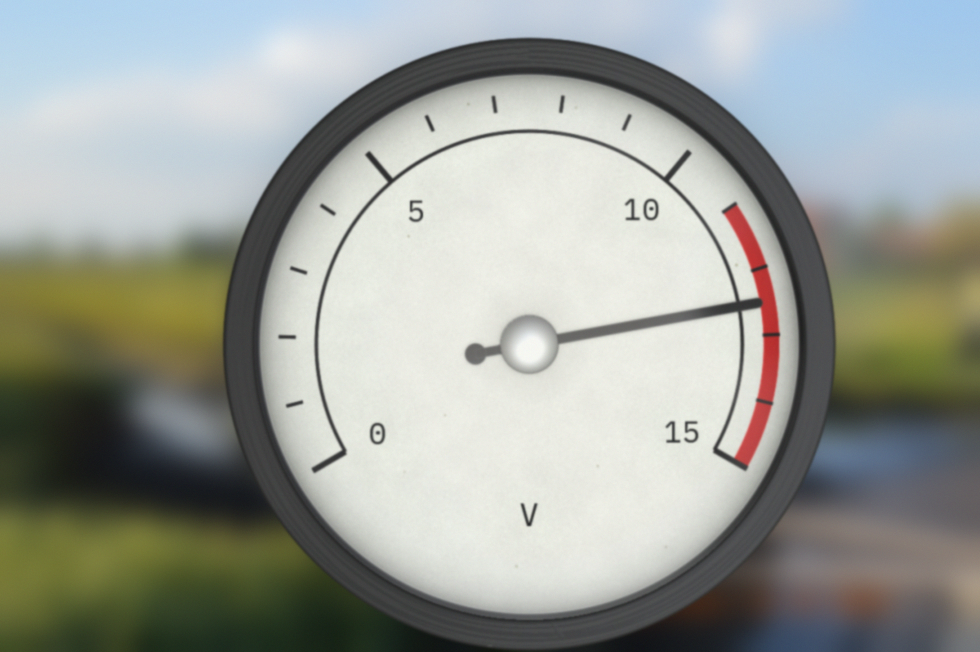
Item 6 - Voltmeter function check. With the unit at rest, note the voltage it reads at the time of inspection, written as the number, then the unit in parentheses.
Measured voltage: 12.5 (V)
